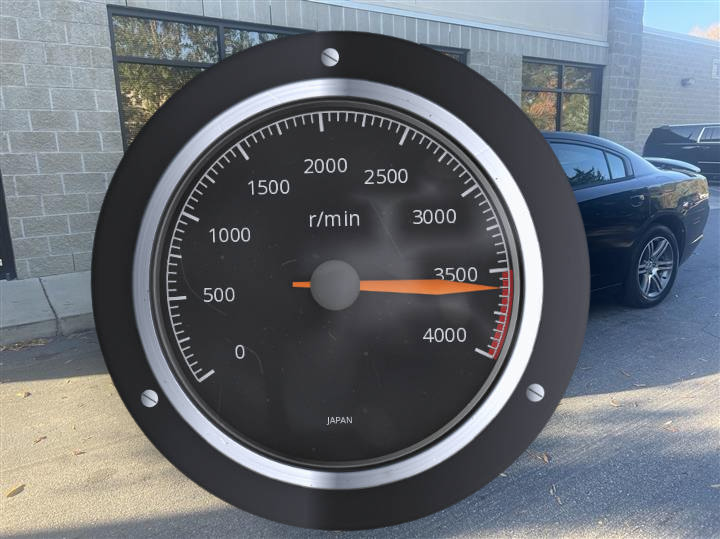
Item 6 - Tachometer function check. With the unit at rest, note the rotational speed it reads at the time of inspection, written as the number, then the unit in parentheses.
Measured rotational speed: 3600 (rpm)
